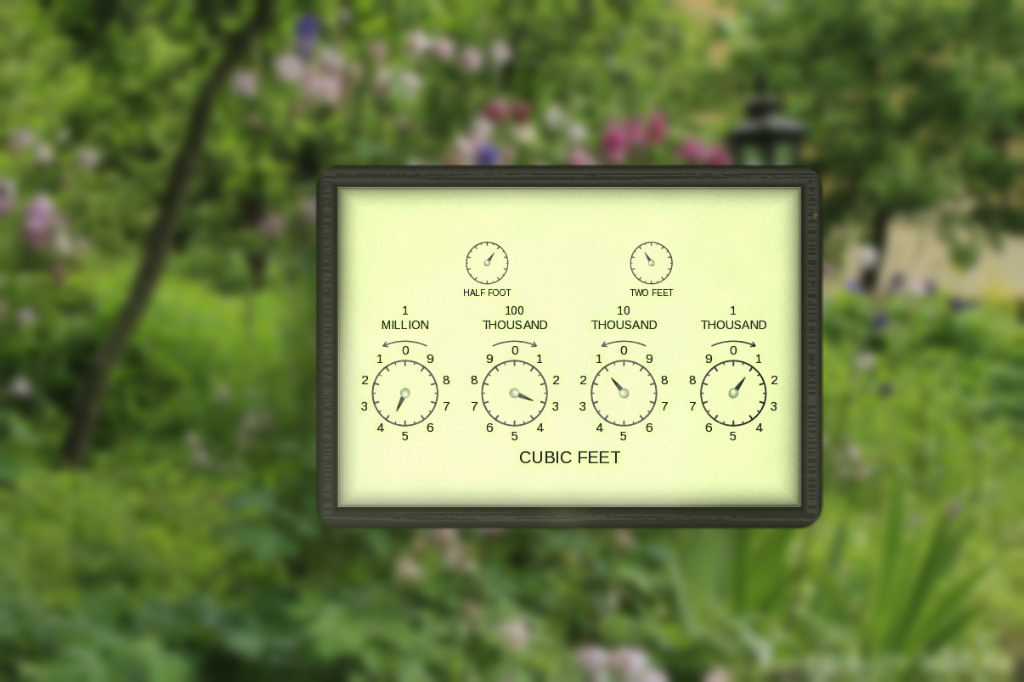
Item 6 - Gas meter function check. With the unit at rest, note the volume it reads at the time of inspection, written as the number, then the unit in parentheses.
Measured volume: 431100 (ft³)
